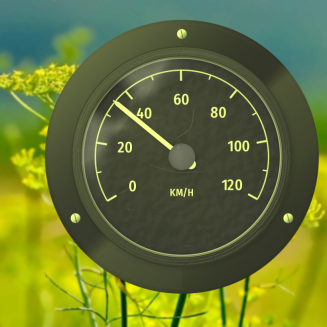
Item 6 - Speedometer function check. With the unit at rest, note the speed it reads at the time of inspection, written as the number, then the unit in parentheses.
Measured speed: 35 (km/h)
